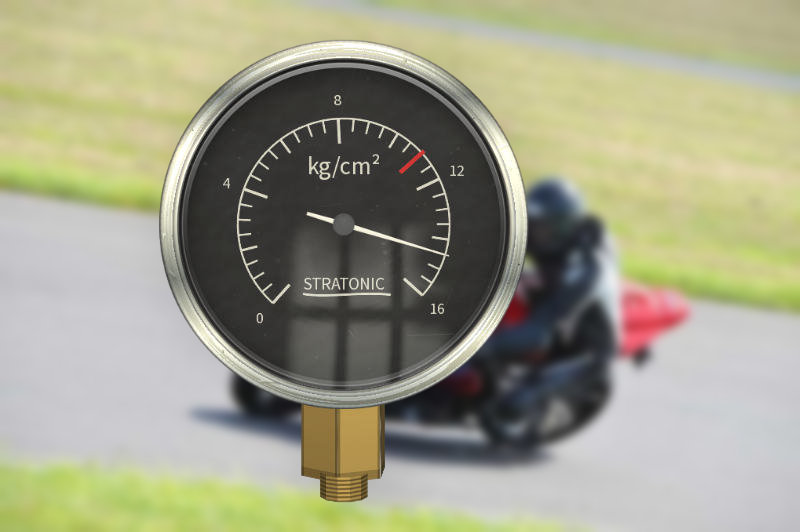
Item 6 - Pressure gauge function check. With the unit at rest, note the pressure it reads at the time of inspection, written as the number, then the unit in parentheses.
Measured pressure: 14.5 (kg/cm²)
